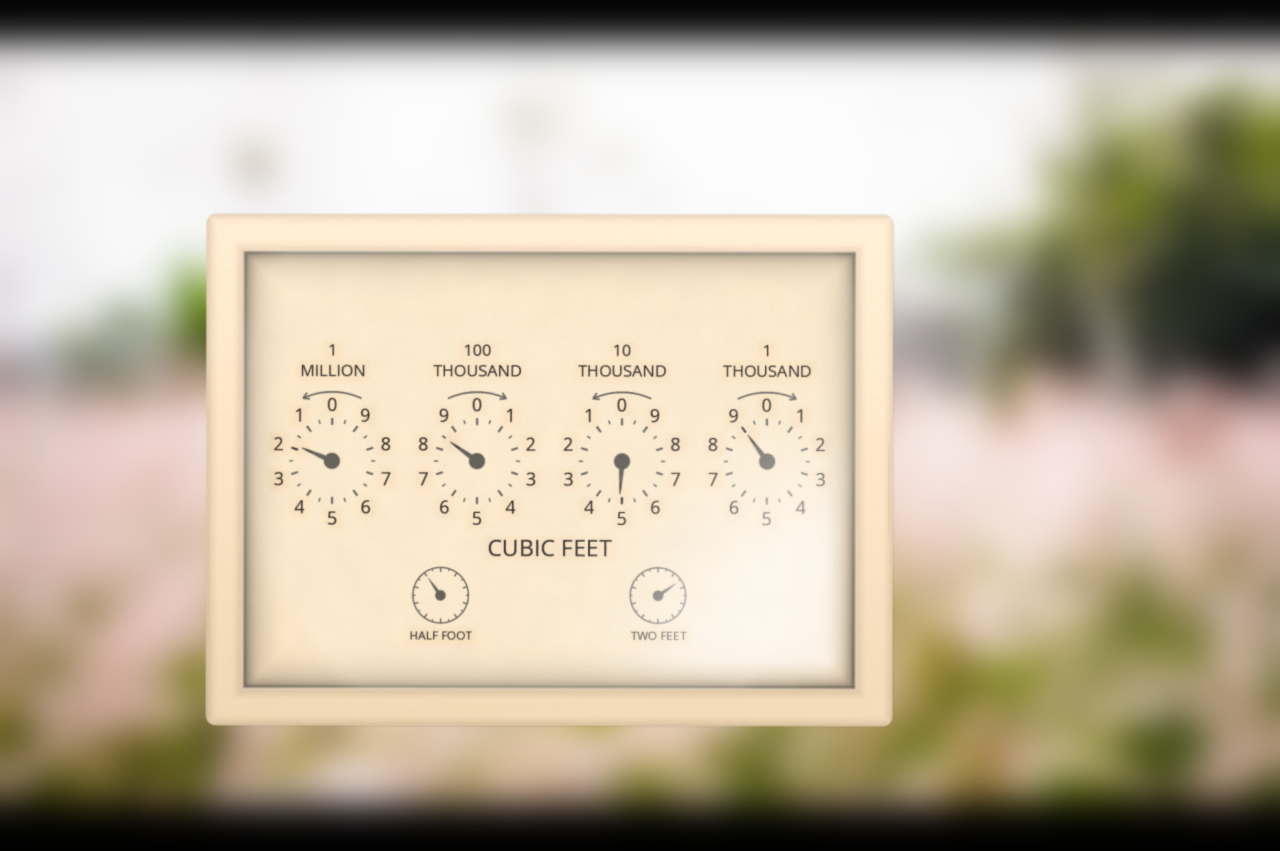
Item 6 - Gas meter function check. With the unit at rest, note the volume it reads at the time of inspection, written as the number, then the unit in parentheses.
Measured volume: 184900 (ft³)
